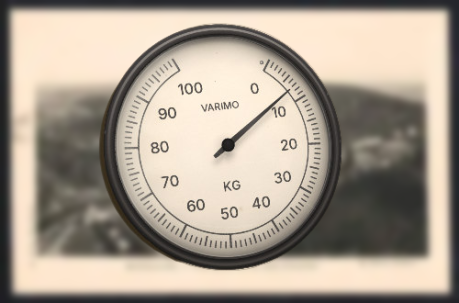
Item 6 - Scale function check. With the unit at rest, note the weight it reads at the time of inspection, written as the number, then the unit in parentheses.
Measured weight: 7 (kg)
